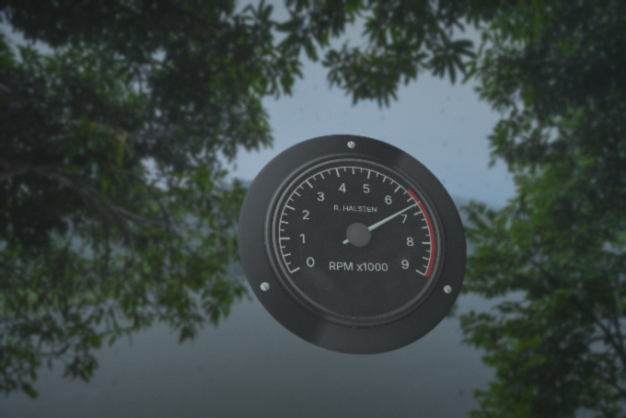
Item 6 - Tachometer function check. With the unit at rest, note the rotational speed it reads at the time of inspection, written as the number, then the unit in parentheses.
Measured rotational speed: 6750 (rpm)
